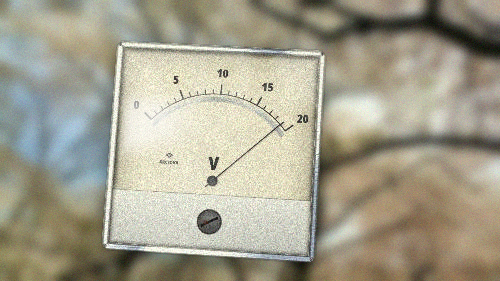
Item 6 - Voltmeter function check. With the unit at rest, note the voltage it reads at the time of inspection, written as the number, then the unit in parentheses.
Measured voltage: 19 (V)
